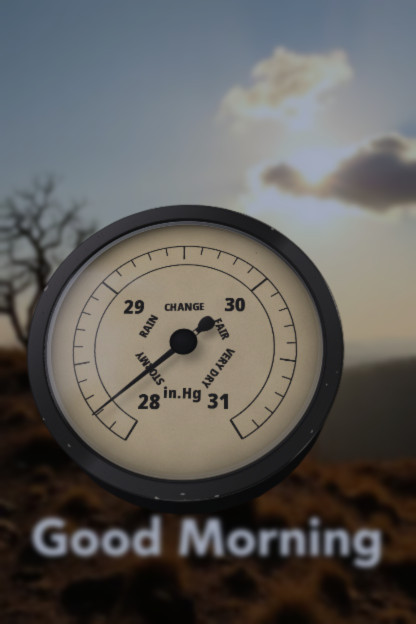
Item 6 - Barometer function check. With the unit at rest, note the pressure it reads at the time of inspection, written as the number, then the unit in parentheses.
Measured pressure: 28.2 (inHg)
